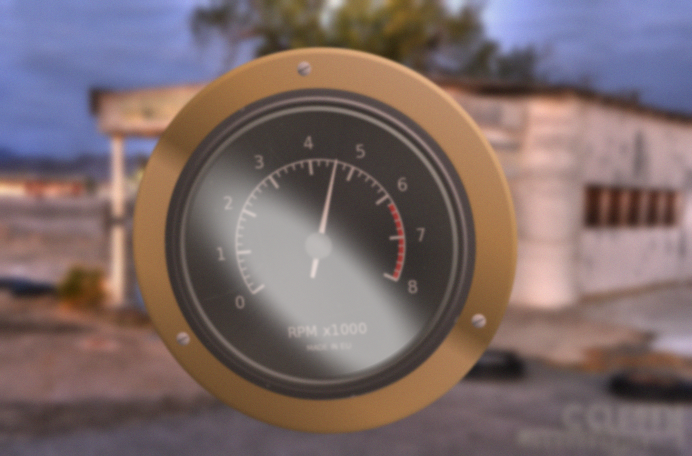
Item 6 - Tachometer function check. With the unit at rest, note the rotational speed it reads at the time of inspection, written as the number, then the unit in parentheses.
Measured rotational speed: 4600 (rpm)
